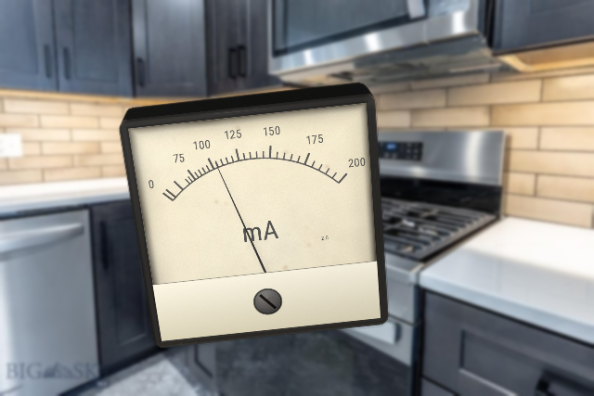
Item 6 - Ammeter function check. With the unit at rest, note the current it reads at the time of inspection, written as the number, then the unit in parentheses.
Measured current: 105 (mA)
